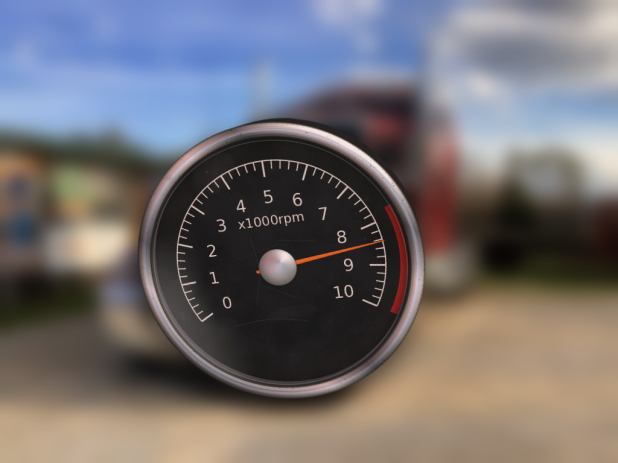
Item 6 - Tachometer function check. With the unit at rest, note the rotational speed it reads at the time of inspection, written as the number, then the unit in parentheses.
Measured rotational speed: 8400 (rpm)
